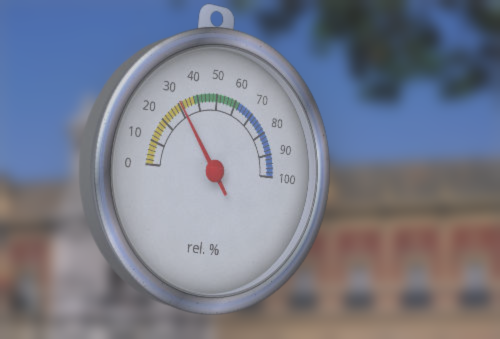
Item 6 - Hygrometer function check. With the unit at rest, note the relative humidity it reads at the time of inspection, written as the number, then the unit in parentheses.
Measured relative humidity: 30 (%)
